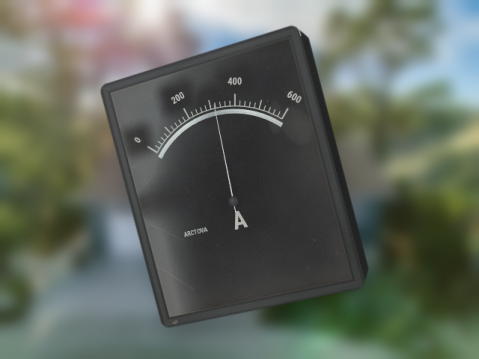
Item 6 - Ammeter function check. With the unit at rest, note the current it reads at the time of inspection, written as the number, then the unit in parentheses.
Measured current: 320 (A)
